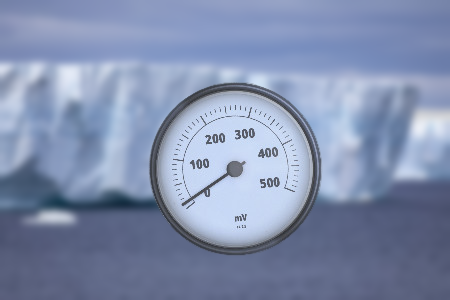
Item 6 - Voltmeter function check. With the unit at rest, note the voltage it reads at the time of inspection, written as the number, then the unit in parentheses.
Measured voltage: 10 (mV)
